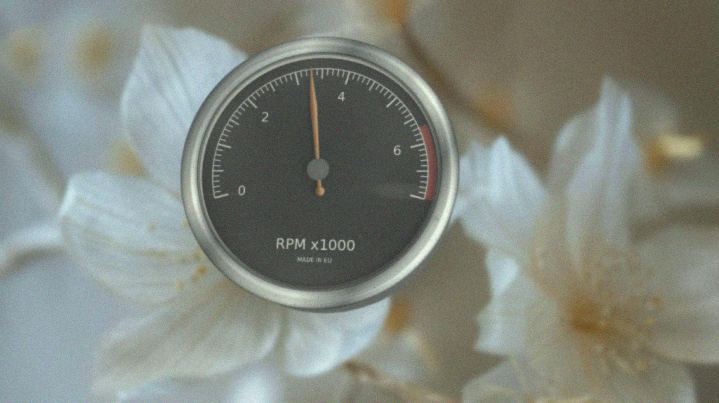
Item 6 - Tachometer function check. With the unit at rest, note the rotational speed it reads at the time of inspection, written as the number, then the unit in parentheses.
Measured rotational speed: 3300 (rpm)
